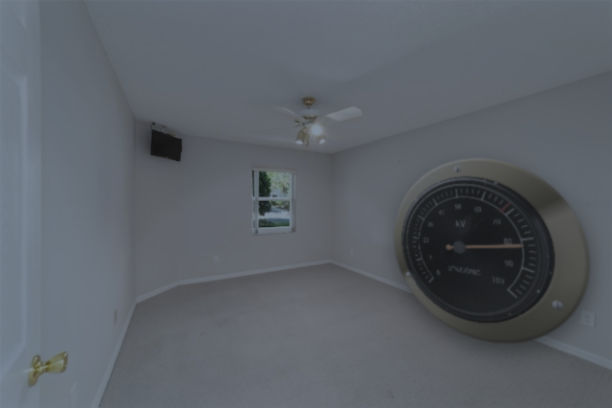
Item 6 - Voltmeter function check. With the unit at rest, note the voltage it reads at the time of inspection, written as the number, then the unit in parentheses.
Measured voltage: 82 (kV)
